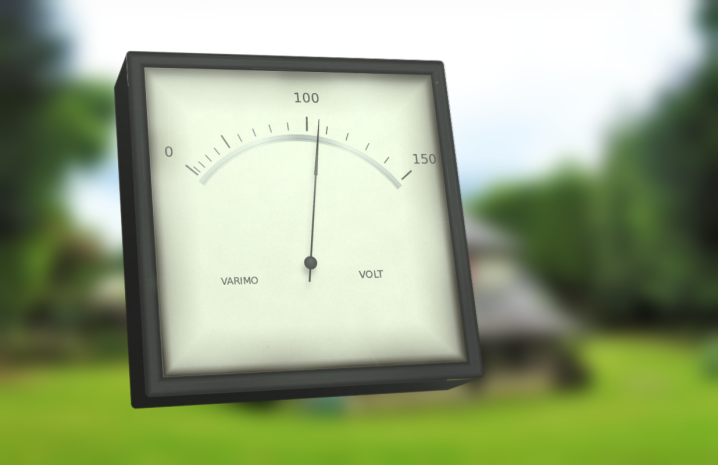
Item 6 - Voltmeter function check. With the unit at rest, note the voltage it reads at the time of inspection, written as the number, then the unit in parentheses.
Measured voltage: 105 (V)
